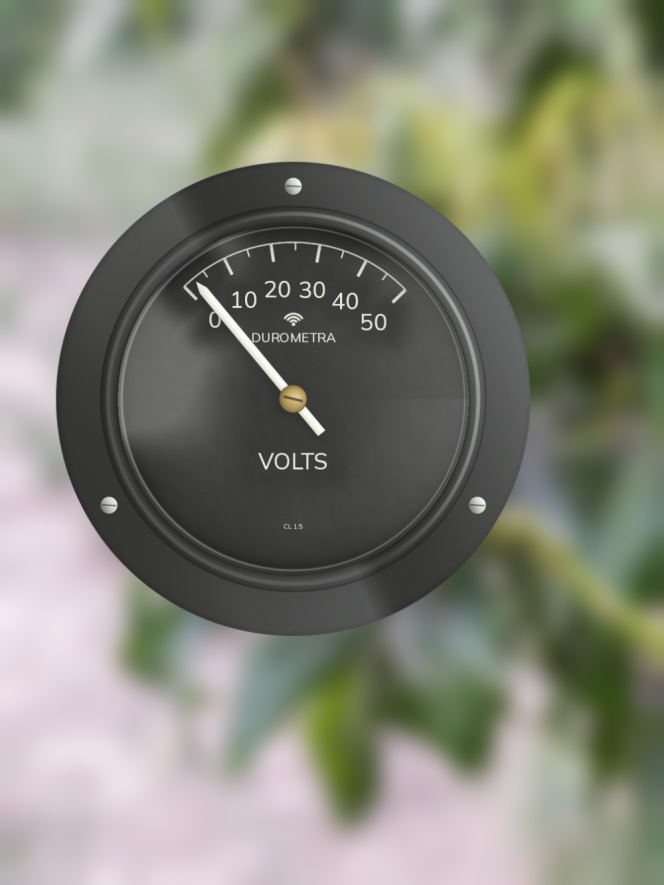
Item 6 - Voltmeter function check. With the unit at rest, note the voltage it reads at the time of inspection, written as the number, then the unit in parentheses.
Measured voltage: 2.5 (V)
